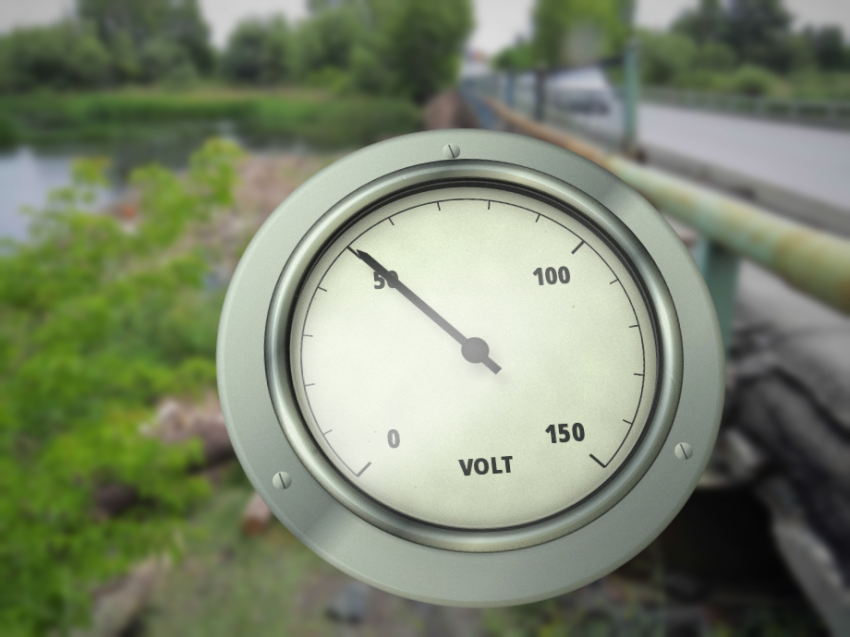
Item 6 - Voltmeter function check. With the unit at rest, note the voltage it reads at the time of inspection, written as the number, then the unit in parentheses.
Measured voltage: 50 (V)
